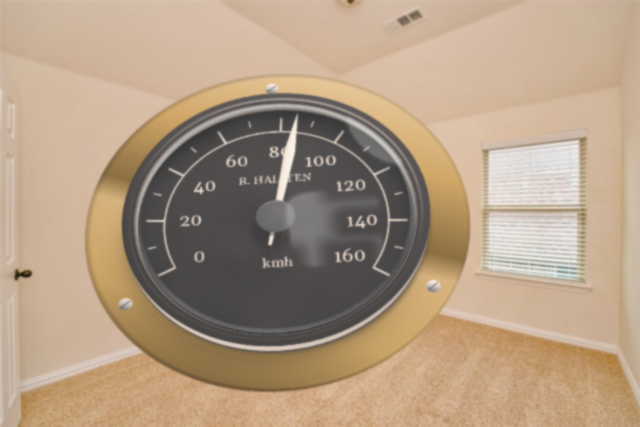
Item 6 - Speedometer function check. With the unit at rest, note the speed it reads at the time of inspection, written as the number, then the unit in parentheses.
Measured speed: 85 (km/h)
